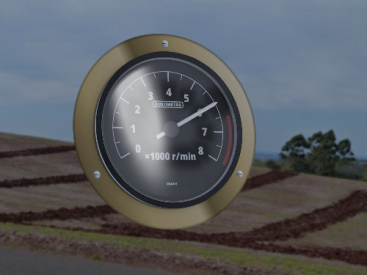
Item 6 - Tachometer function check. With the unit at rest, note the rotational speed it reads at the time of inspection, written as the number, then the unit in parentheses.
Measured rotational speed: 6000 (rpm)
